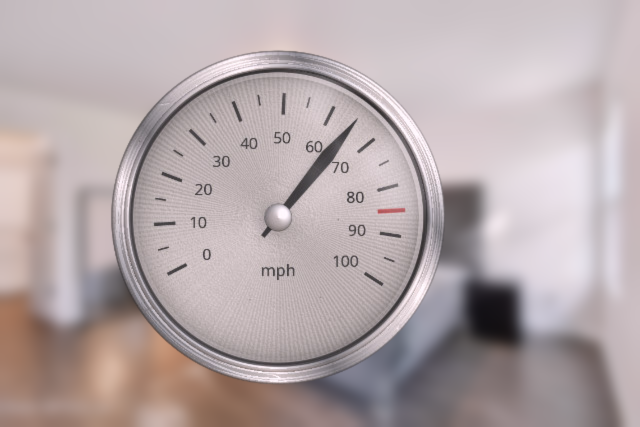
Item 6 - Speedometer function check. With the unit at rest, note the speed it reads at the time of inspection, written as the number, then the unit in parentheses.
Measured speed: 65 (mph)
